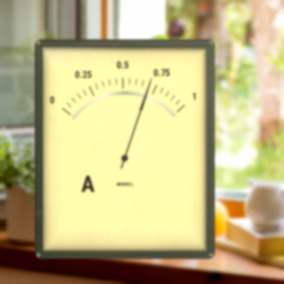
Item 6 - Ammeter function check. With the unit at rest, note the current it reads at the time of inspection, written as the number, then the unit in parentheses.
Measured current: 0.7 (A)
